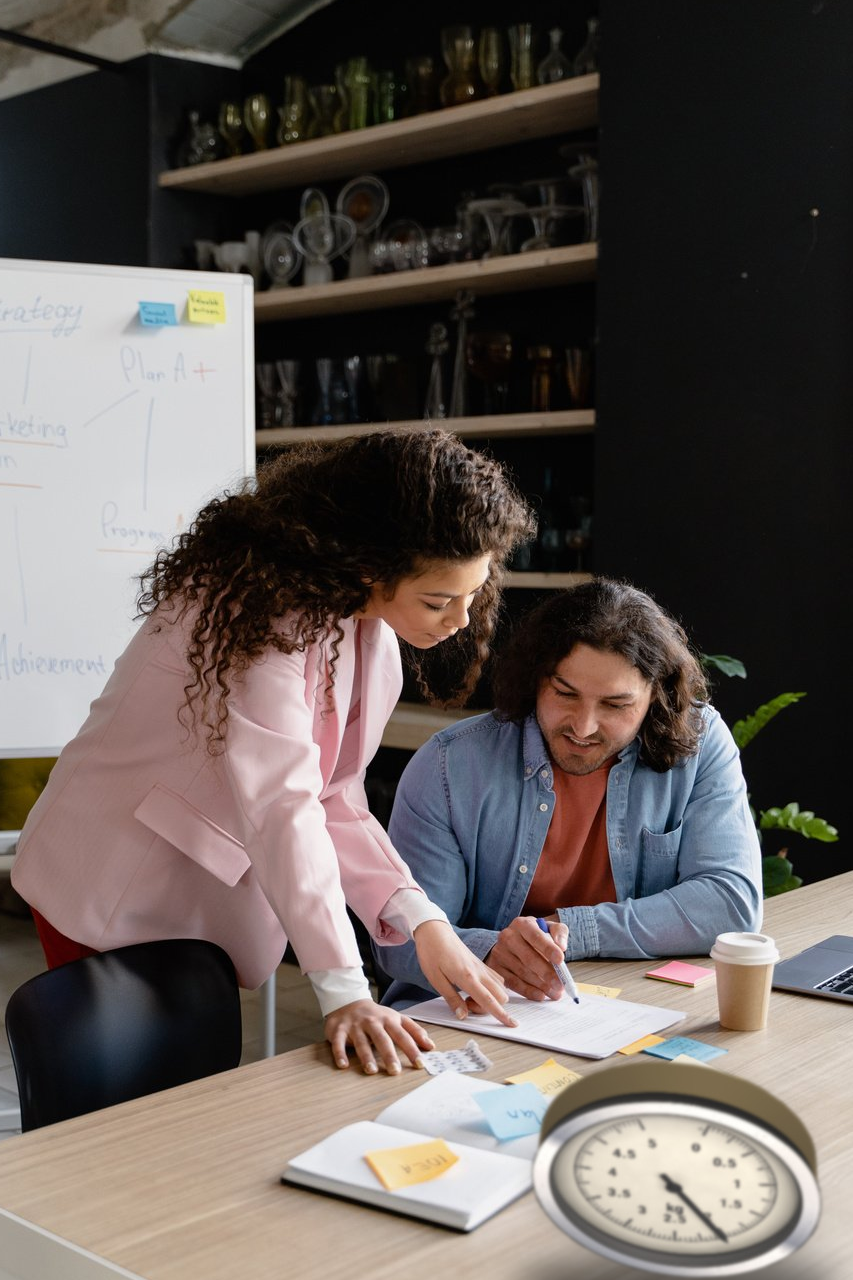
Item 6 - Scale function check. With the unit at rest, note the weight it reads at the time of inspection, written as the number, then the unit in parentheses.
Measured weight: 2 (kg)
